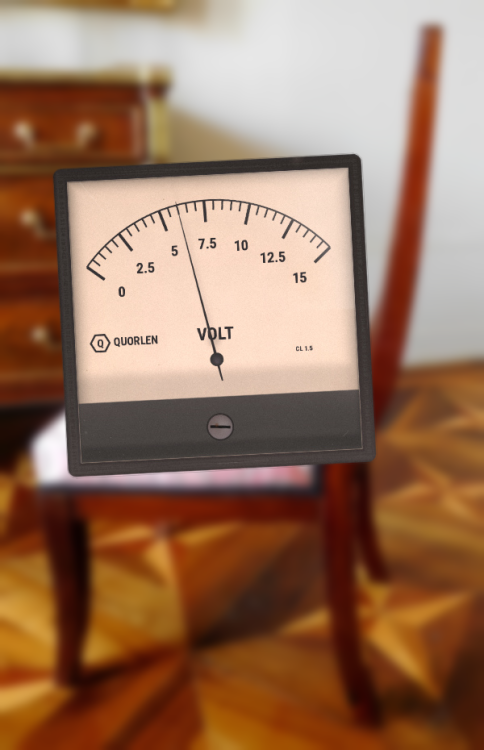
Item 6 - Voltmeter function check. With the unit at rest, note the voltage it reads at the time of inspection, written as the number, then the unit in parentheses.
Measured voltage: 6 (V)
